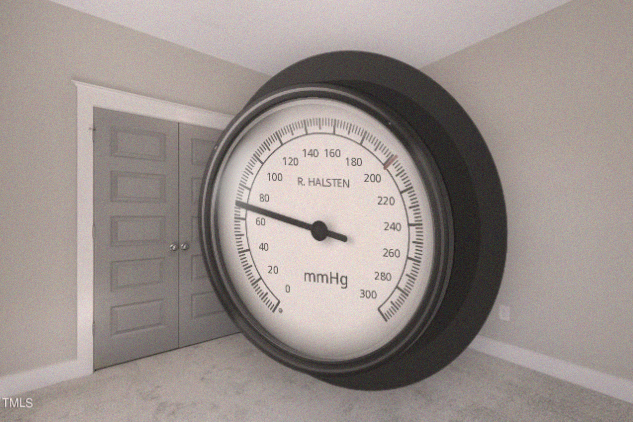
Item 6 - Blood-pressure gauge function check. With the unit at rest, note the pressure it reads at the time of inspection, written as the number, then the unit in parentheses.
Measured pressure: 70 (mmHg)
